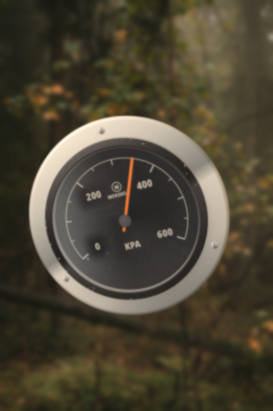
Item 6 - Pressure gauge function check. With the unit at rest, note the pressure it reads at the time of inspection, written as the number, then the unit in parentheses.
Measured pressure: 350 (kPa)
